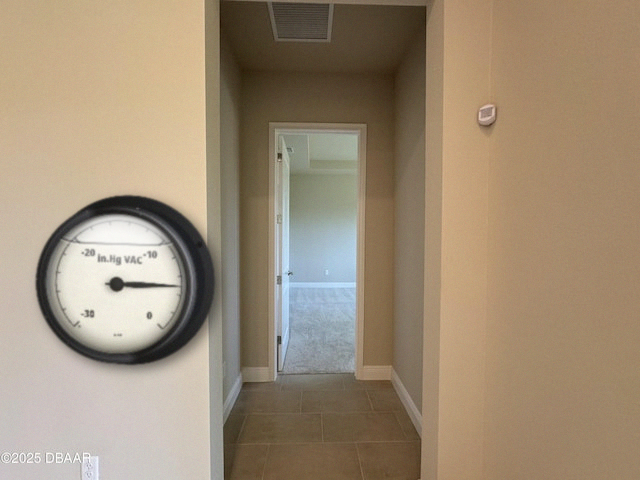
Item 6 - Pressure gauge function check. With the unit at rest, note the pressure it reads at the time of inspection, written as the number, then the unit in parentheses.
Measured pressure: -5 (inHg)
